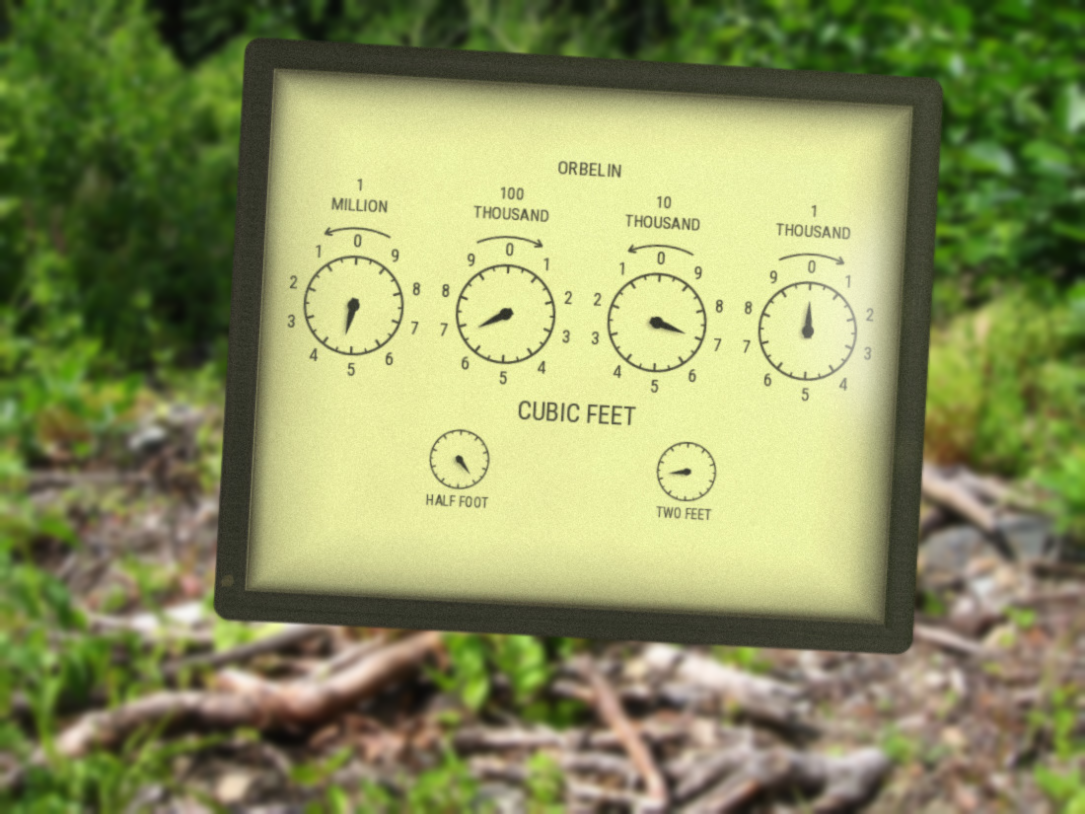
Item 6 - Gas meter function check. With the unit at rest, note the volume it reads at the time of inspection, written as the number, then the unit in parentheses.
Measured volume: 467000 (ft³)
